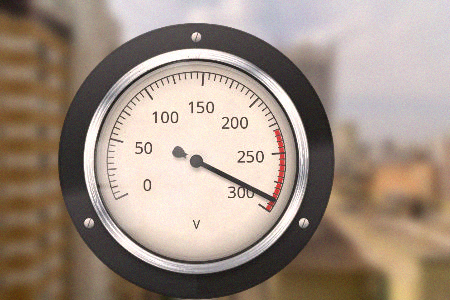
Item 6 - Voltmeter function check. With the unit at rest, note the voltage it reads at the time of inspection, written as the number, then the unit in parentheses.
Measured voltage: 290 (V)
